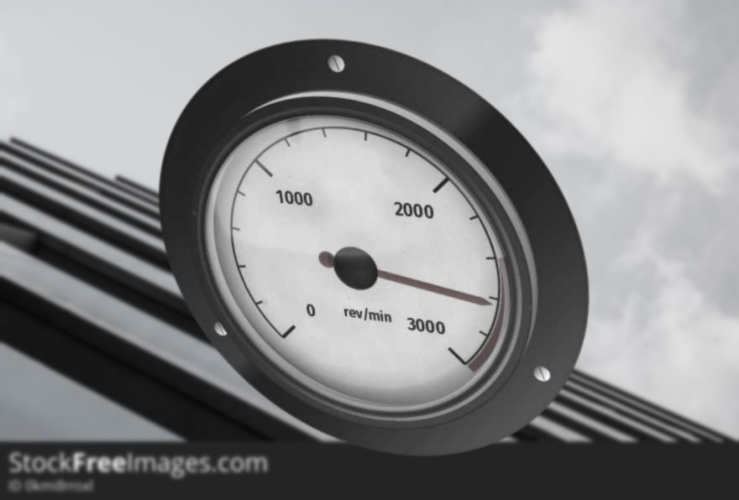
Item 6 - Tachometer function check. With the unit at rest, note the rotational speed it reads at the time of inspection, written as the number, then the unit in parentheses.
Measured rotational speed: 2600 (rpm)
